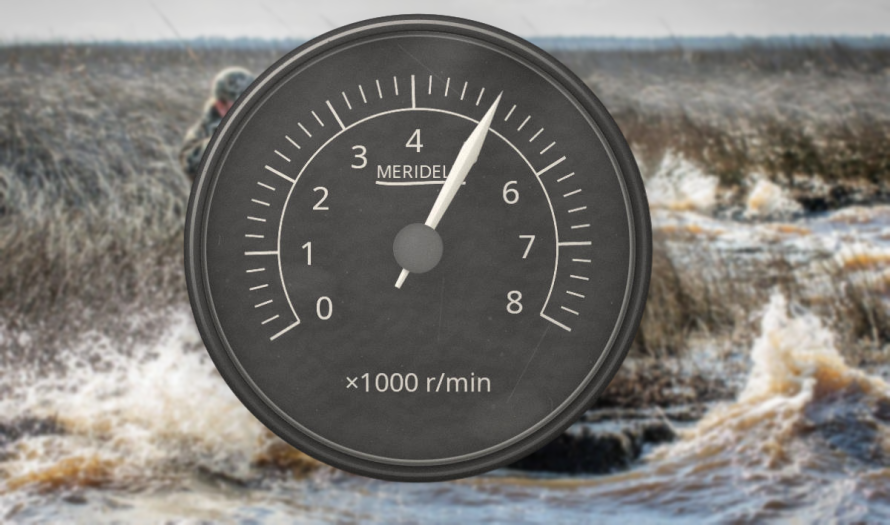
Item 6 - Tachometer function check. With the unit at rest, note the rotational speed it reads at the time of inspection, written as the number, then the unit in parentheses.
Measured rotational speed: 5000 (rpm)
